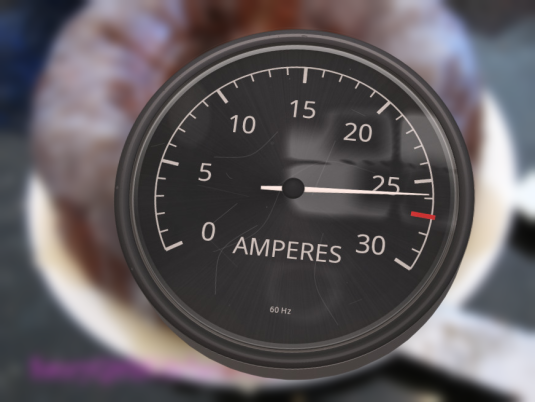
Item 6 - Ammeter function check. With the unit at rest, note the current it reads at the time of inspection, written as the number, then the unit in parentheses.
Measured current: 26 (A)
